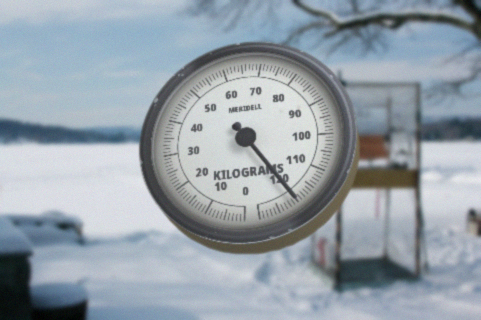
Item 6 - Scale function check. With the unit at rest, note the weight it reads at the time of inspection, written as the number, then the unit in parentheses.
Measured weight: 120 (kg)
